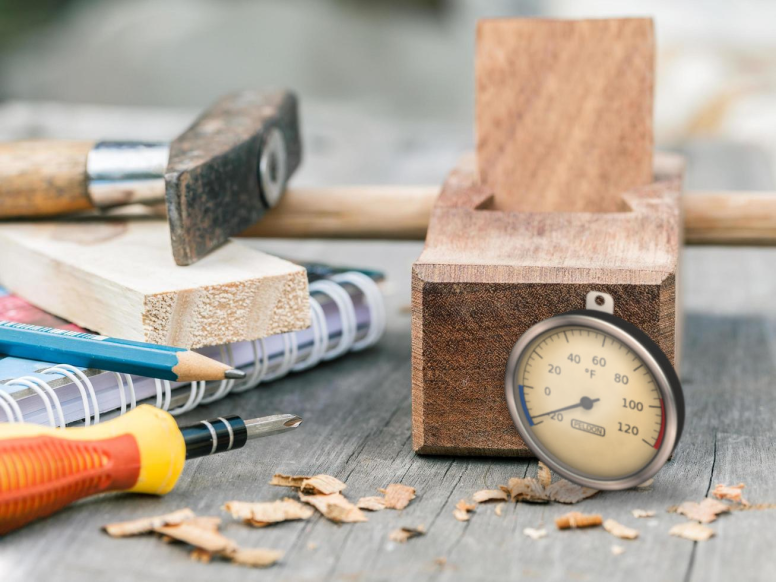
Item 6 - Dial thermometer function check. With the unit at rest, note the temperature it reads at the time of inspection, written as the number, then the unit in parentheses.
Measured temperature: -16 (°F)
